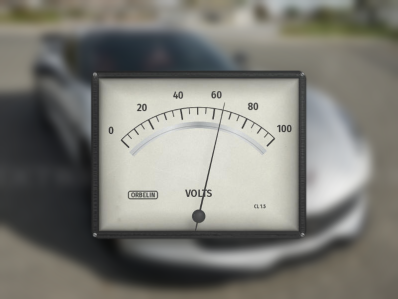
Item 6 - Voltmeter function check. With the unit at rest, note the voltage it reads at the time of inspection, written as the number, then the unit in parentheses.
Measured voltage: 65 (V)
